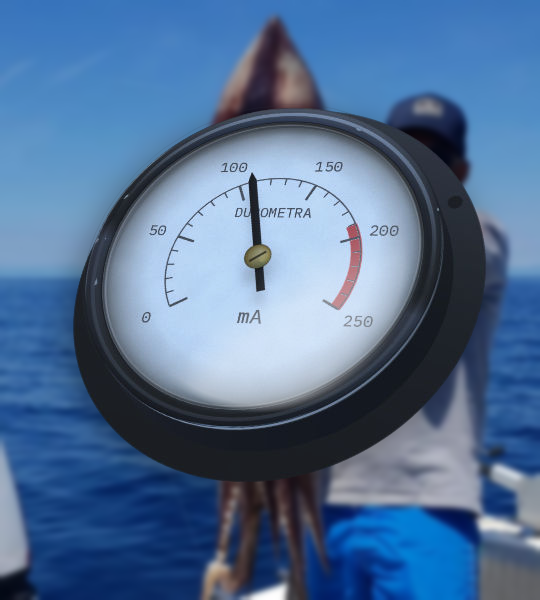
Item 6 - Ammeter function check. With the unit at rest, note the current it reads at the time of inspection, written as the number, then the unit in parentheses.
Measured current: 110 (mA)
